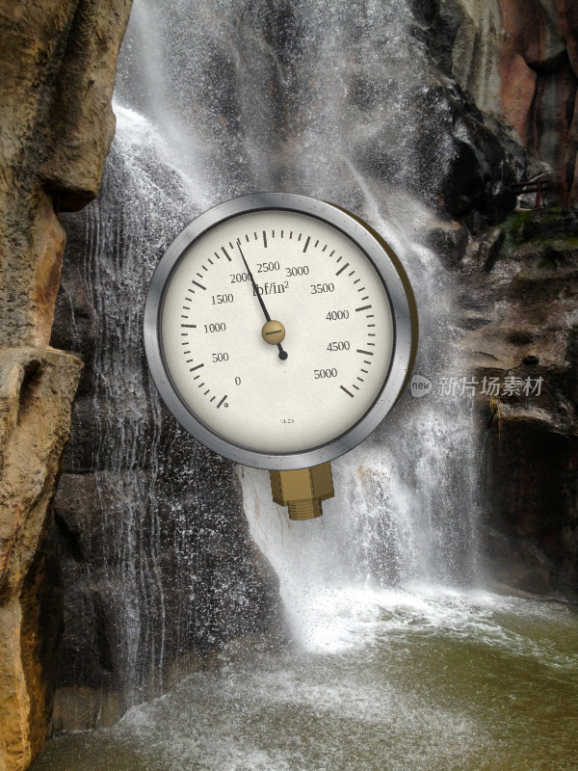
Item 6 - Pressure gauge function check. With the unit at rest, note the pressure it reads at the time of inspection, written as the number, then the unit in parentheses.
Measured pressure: 2200 (psi)
